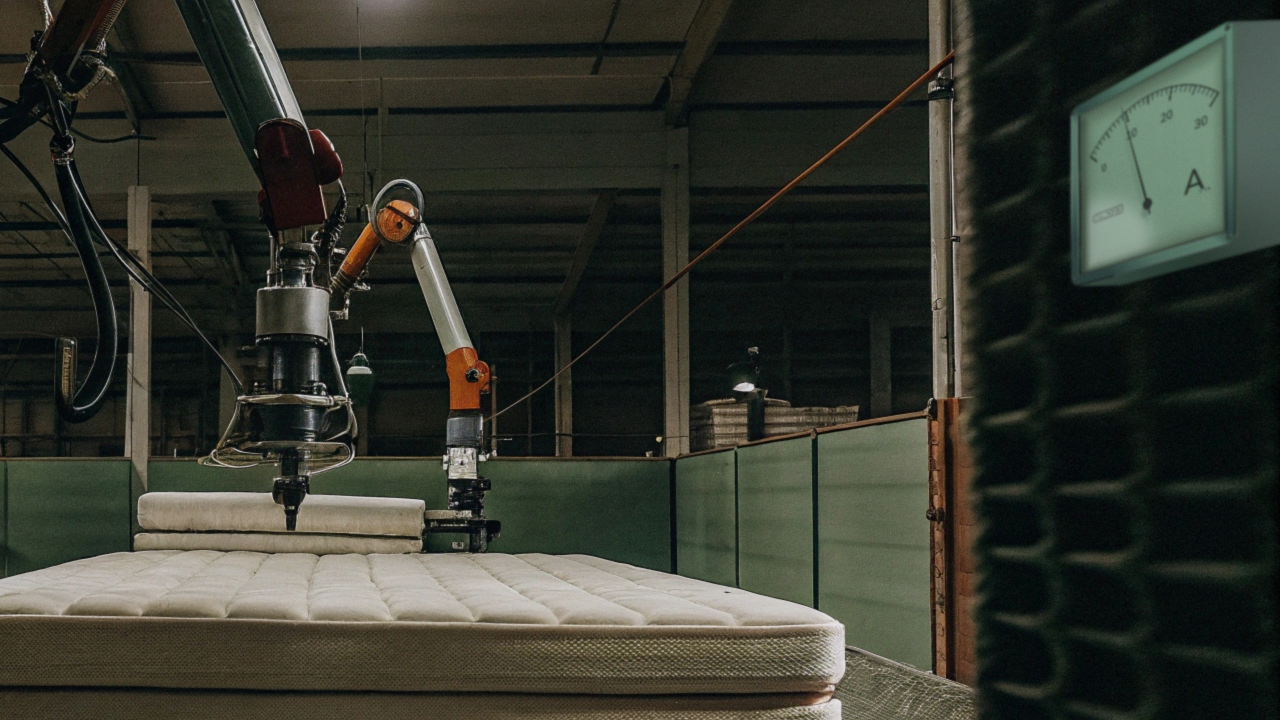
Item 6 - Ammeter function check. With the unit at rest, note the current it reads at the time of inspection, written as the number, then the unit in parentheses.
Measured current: 10 (A)
